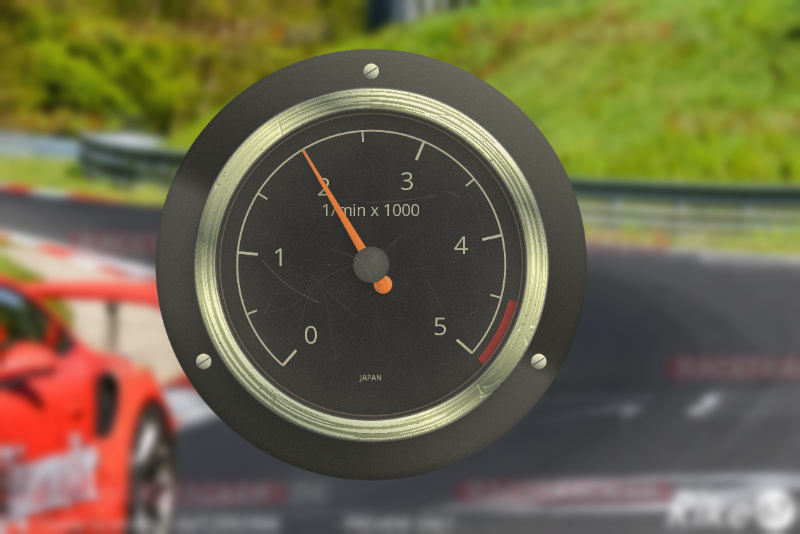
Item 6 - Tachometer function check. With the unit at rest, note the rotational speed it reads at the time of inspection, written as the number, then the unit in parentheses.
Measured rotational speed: 2000 (rpm)
